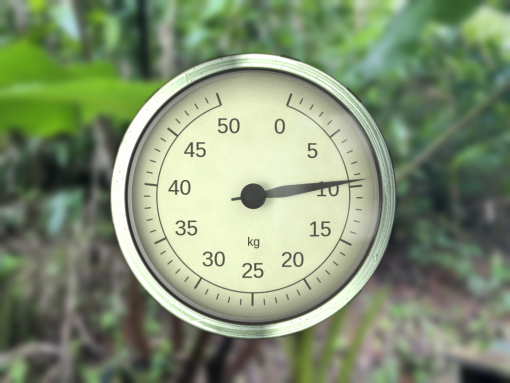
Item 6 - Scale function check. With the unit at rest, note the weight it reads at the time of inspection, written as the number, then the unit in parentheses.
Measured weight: 9.5 (kg)
